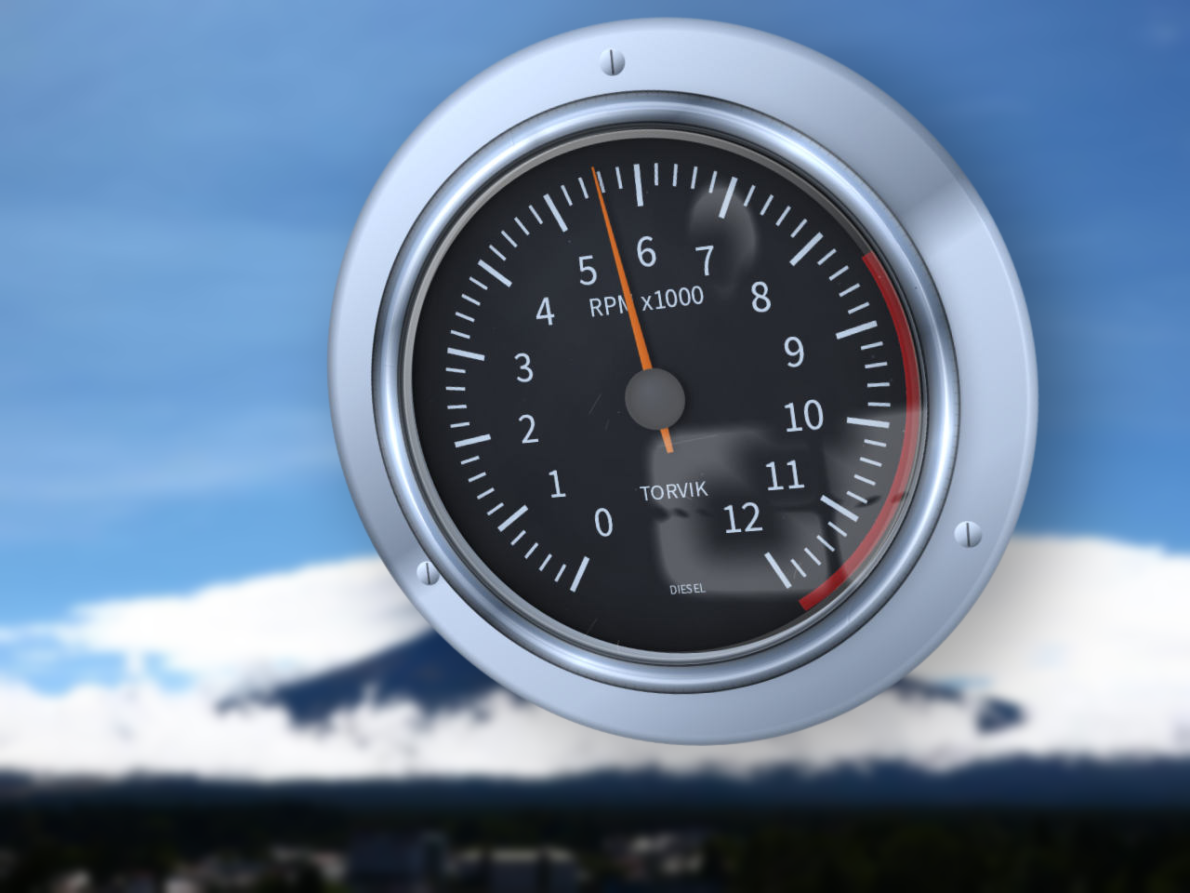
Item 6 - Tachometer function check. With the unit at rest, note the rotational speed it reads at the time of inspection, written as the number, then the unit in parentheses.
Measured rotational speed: 5600 (rpm)
